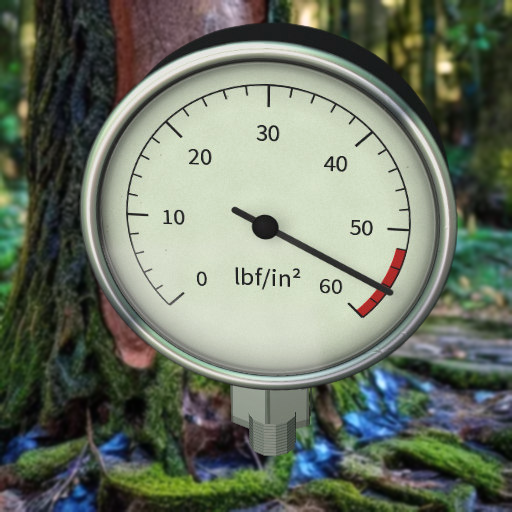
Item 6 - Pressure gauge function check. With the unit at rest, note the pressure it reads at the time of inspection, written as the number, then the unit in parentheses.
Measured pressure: 56 (psi)
